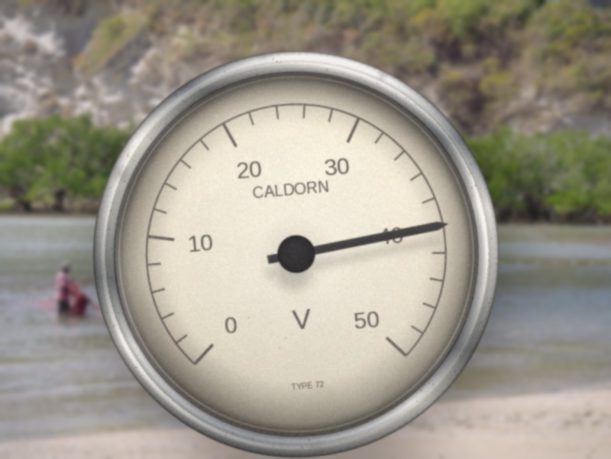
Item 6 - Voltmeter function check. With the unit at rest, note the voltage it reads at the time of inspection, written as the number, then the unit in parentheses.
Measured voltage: 40 (V)
